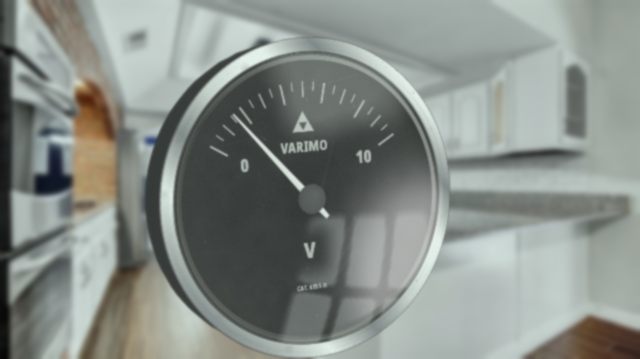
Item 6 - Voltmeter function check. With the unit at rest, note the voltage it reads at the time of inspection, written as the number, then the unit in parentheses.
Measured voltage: 1.5 (V)
